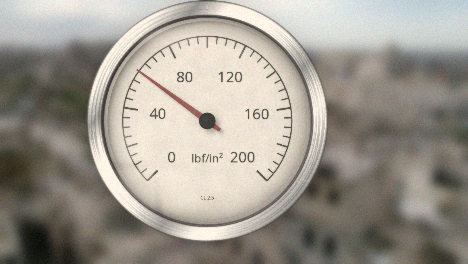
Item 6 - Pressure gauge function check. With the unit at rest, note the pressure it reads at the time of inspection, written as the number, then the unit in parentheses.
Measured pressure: 60 (psi)
